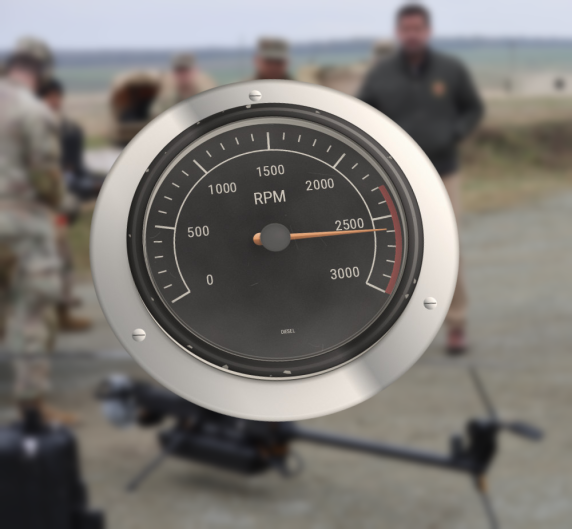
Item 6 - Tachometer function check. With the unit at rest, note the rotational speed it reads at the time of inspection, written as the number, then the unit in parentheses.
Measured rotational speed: 2600 (rpm)
